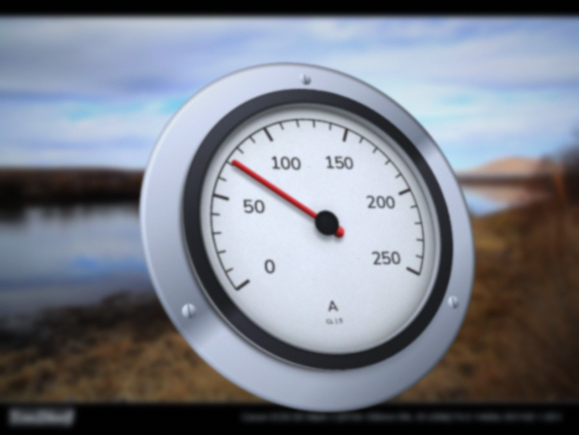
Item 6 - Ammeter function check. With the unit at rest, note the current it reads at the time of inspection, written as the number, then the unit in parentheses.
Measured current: 70 (A)
